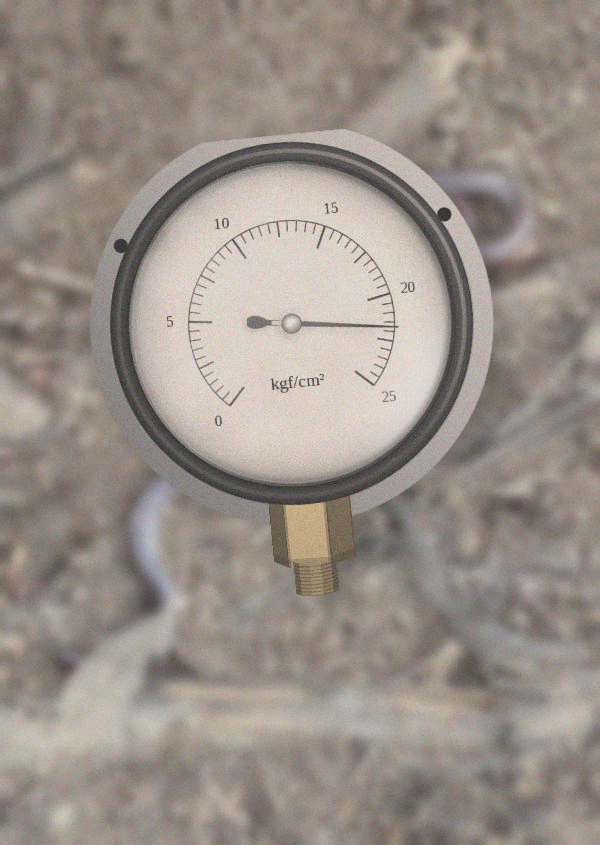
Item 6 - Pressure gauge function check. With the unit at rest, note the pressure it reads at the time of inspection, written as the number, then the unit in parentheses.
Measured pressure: 21.75 (kg/cm²)
